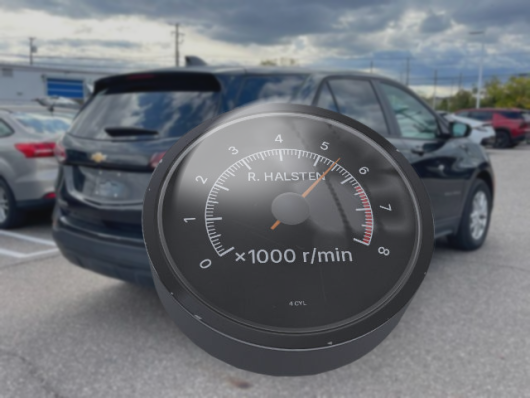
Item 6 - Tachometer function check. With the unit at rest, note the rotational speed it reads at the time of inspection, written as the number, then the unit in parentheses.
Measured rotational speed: 5500 (rpm)
